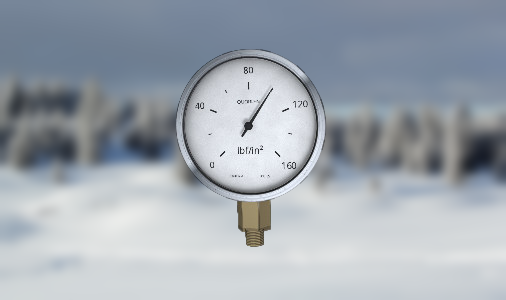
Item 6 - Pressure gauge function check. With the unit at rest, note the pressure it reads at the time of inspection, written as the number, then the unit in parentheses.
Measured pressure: 100 (psi)
